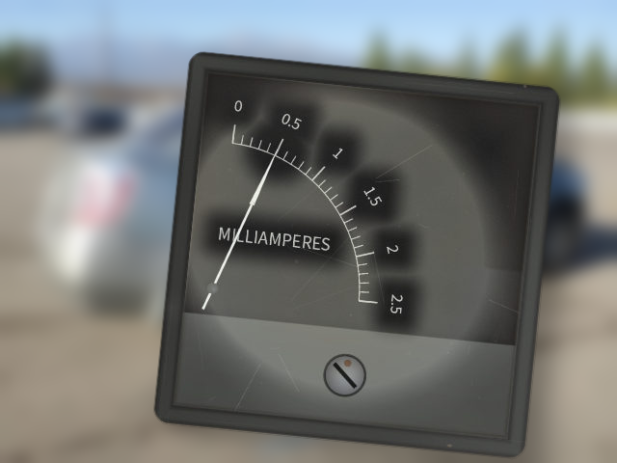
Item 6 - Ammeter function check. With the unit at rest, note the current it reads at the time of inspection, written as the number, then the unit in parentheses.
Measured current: 0.5 (mA)
